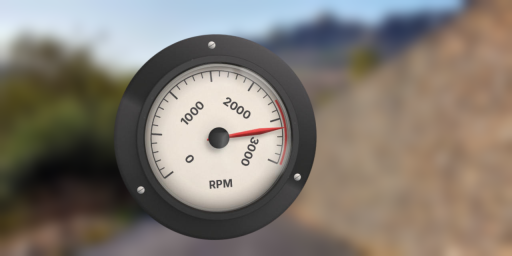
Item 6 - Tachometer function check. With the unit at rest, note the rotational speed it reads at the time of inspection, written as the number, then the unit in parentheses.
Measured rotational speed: 2600 (rpm)
